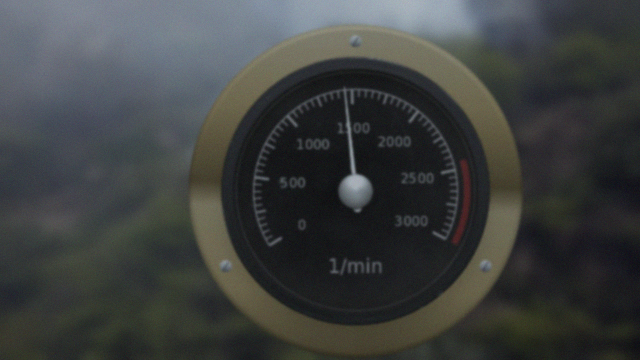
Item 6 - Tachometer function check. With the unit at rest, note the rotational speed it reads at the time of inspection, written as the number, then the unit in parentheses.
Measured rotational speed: 1450 (rpm)
